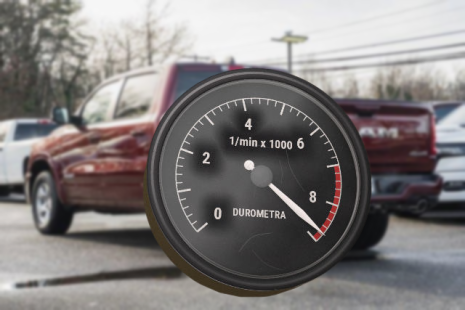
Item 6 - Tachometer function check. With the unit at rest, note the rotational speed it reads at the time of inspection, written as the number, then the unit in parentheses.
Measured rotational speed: 8800 (rpm)
